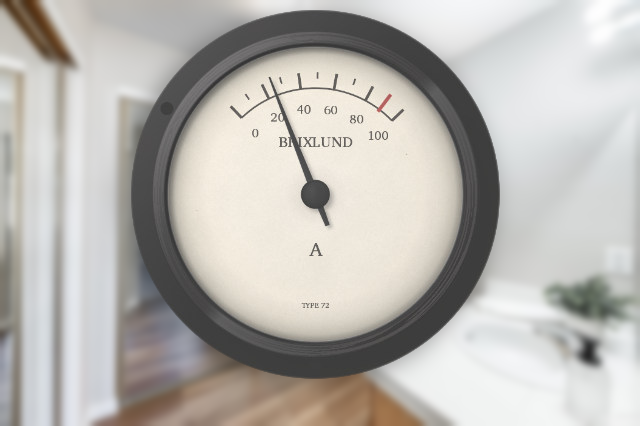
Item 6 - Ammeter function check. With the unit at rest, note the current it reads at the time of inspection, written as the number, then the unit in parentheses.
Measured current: 25 (A)
